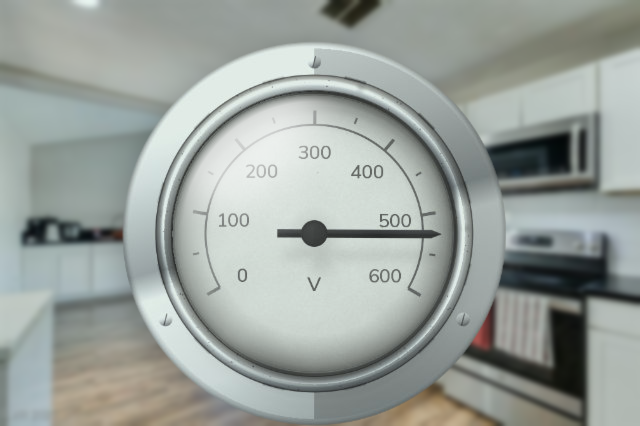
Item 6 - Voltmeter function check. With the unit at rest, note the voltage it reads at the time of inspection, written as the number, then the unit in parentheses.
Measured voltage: 525 (V)
